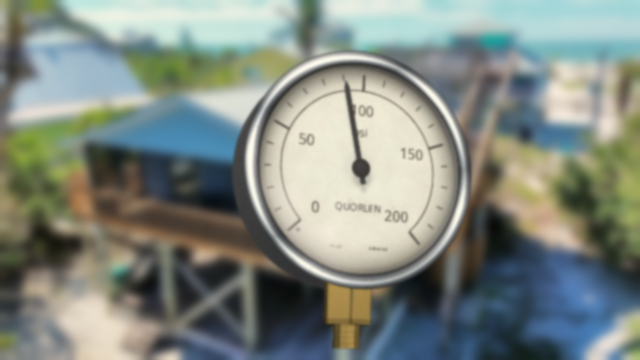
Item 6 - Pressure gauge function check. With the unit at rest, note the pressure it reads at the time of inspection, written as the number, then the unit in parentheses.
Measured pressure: 90 (psi)
